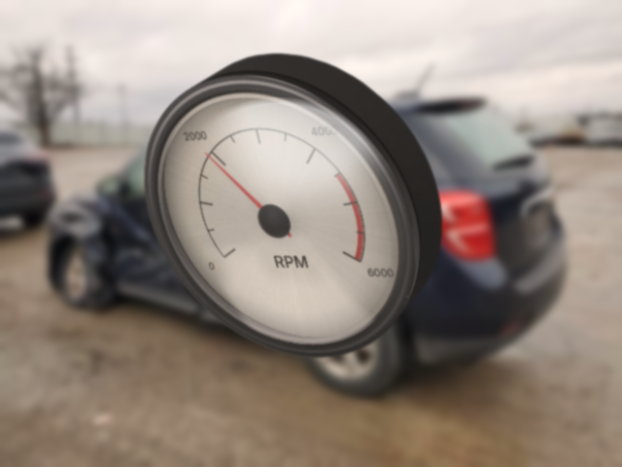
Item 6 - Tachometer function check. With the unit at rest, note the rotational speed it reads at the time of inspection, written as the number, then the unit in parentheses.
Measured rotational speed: 2000 (rpm)
